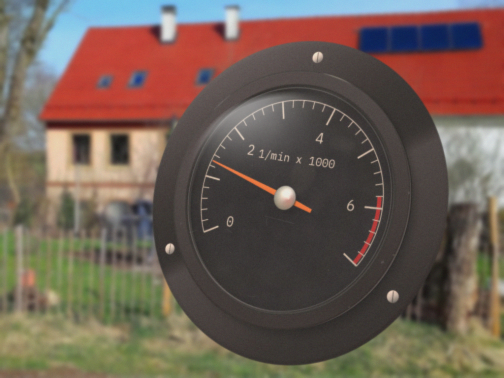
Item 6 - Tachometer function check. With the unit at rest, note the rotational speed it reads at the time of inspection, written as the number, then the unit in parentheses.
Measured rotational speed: 1300 (rpm)
